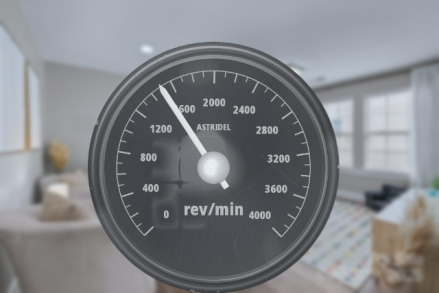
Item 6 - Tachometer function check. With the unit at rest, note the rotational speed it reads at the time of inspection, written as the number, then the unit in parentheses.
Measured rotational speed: 1500 (rpm)
